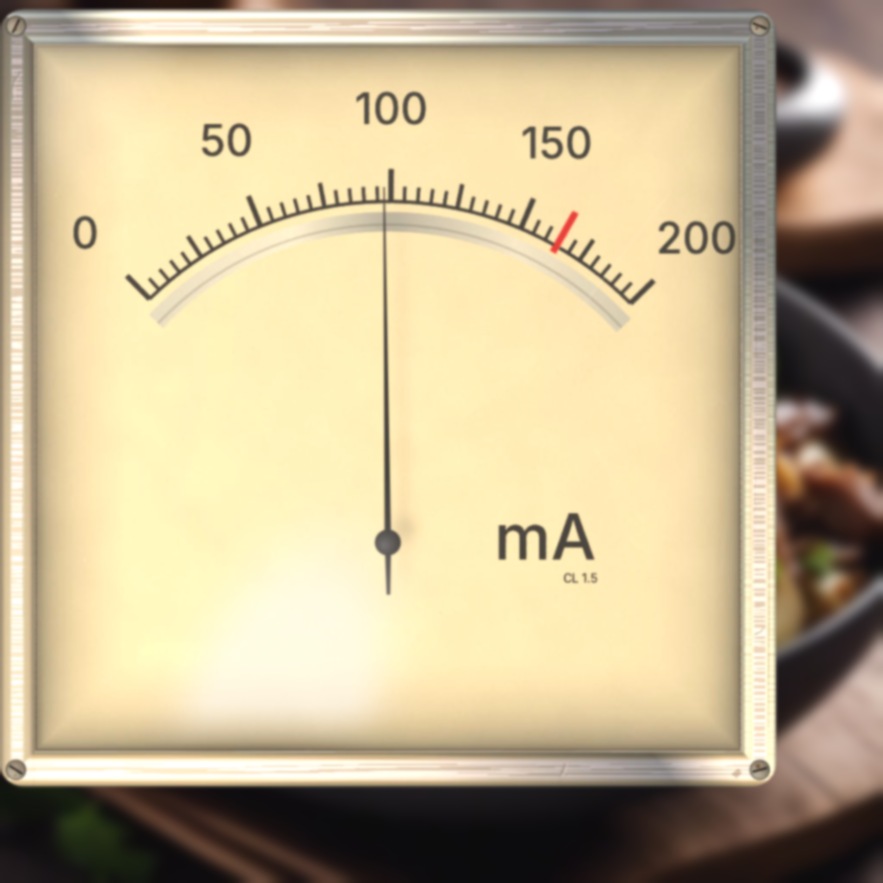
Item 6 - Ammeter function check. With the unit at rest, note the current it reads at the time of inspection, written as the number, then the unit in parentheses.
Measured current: 97.5 (mA)
